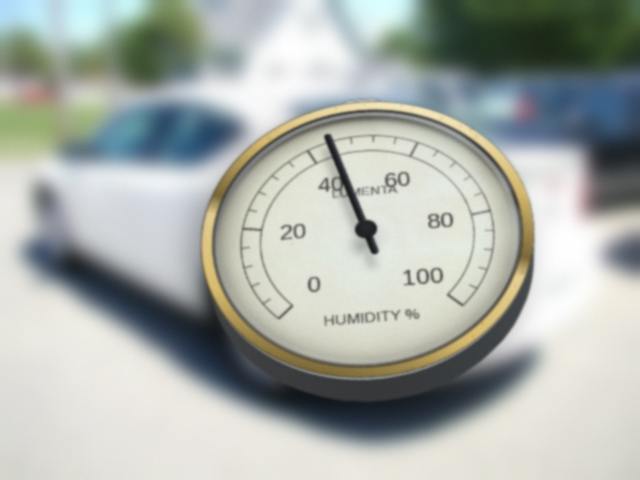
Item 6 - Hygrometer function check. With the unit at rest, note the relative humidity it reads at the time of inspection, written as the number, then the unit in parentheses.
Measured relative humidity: 44 (%)
